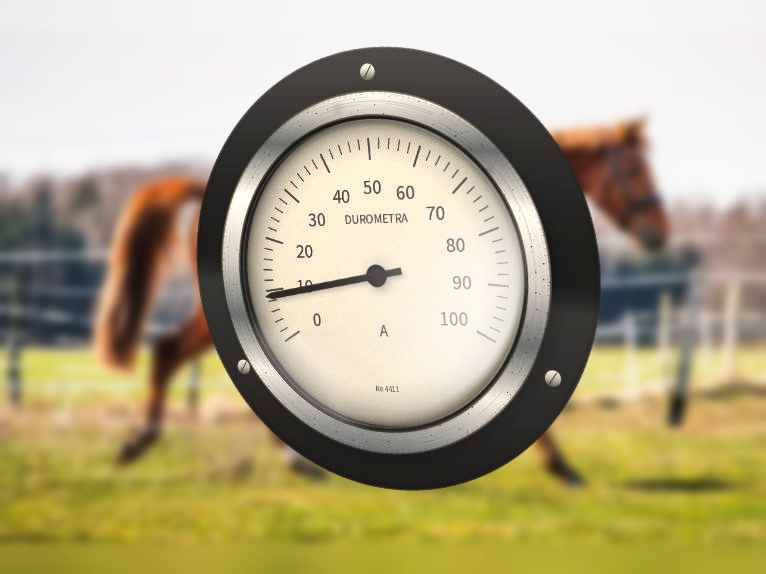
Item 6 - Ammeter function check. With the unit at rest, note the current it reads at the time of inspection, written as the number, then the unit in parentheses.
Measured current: 9 (A)
